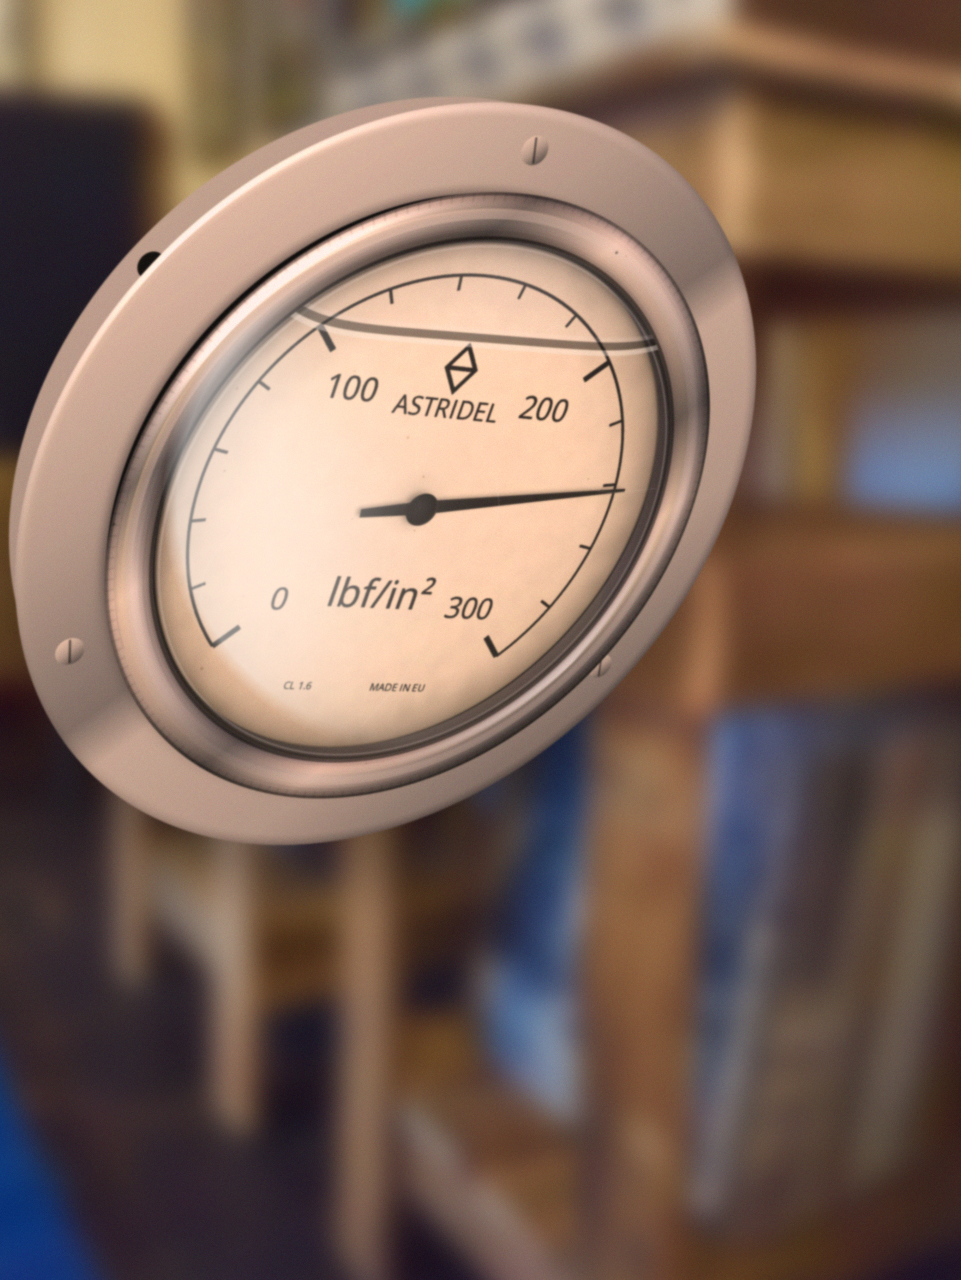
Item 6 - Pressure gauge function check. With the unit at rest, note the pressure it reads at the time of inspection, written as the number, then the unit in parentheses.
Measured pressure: 240 (psi)
